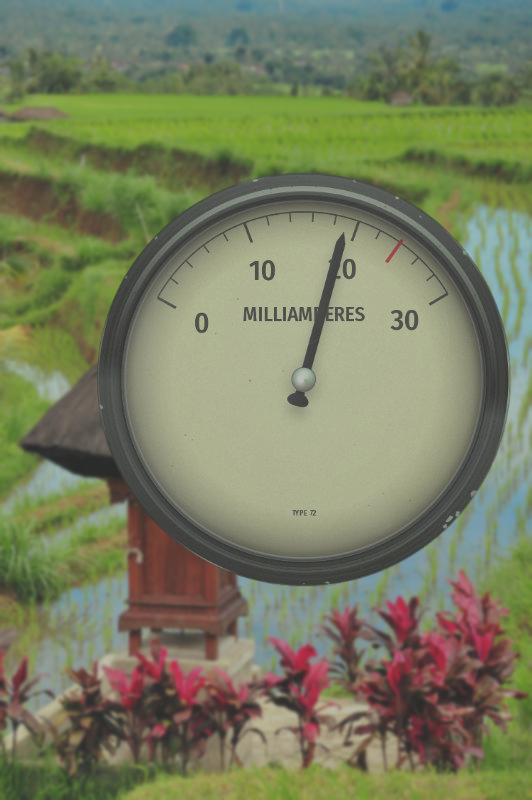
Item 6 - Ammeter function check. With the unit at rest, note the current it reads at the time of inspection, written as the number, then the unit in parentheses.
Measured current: 19 (mA)
